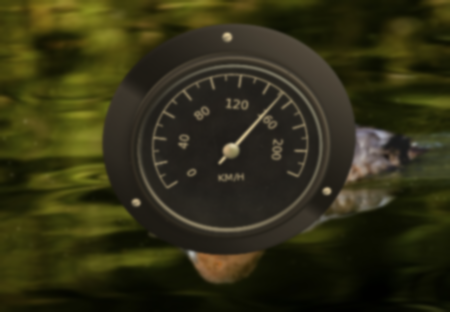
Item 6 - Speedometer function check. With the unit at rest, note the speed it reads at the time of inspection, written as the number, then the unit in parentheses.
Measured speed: 150 (km/h)
